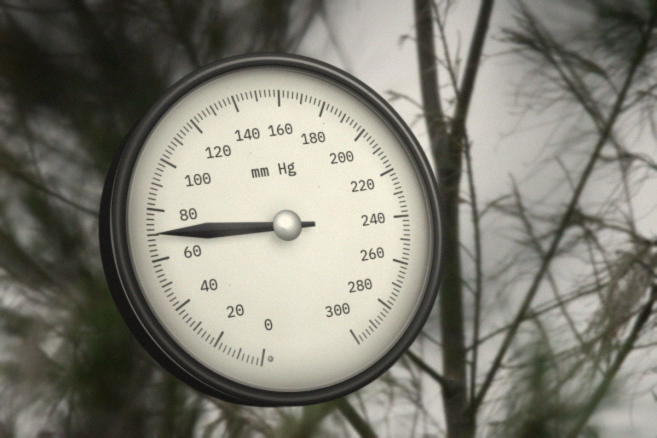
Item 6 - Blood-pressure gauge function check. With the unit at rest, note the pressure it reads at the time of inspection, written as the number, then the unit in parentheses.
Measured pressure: 70 (mmHg)
